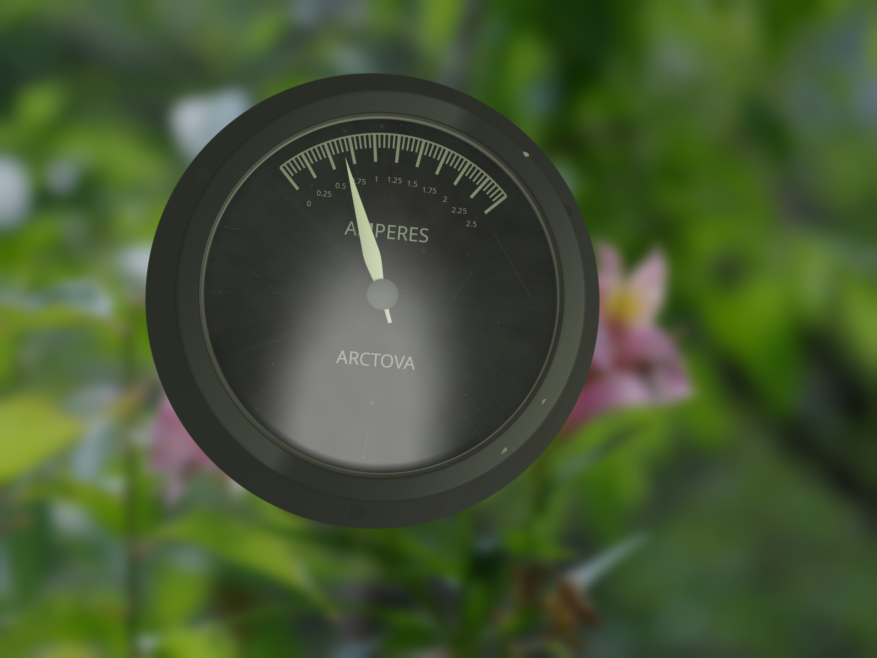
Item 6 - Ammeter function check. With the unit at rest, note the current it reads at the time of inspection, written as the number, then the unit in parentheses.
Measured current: 0.65 (A)
